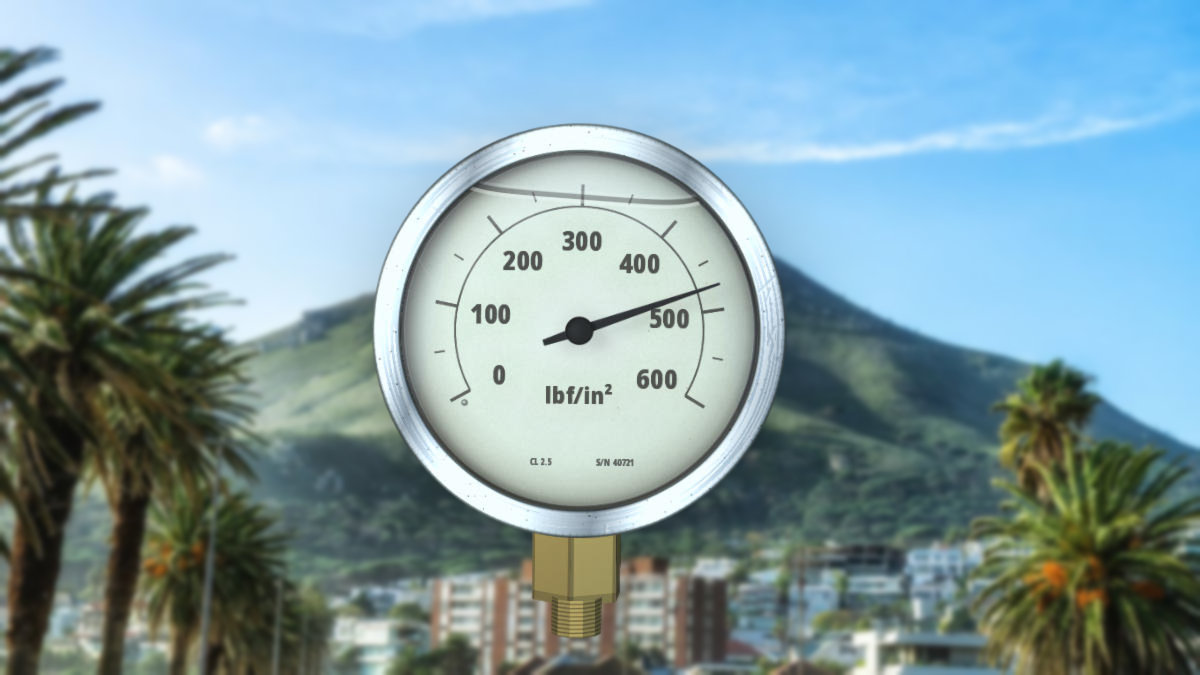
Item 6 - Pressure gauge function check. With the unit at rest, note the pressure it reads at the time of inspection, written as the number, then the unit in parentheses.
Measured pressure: 475 (psi)
